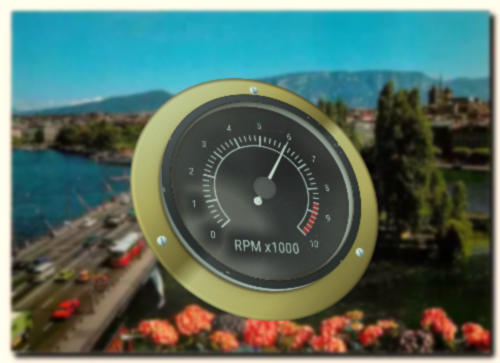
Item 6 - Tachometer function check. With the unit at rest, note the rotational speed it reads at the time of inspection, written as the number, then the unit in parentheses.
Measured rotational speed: 6000 (rpm)
